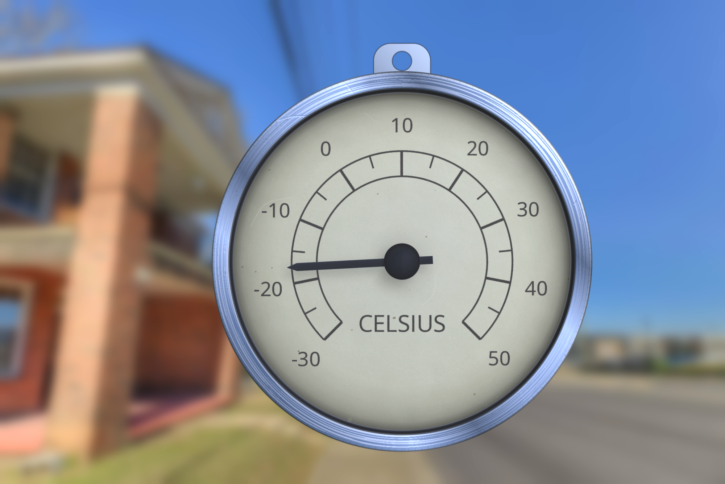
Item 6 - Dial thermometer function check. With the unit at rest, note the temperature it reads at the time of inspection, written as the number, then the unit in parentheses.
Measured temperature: -17.5 (°C)
